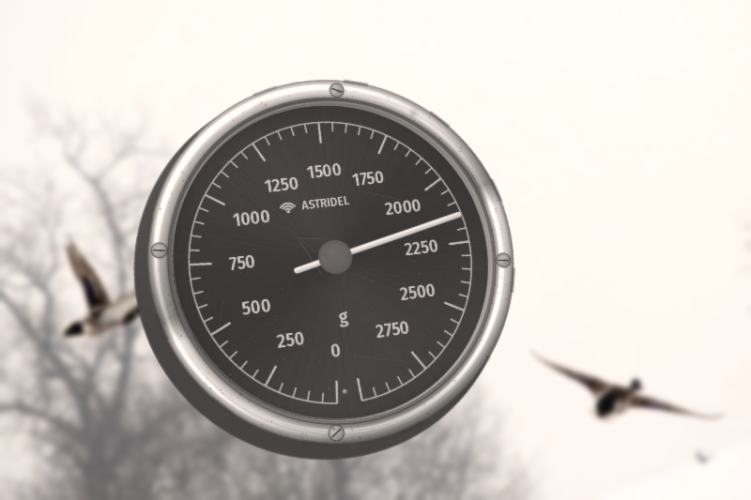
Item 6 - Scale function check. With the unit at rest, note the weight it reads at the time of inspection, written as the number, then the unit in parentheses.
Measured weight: 2150 (g)
